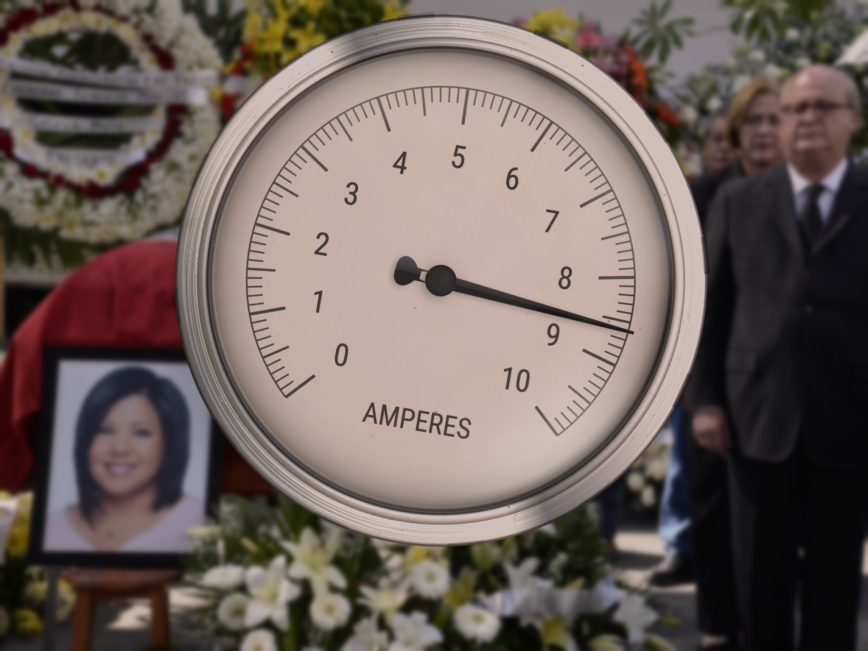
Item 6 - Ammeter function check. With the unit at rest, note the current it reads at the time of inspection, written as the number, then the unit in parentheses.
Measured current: 8.6 (A)
